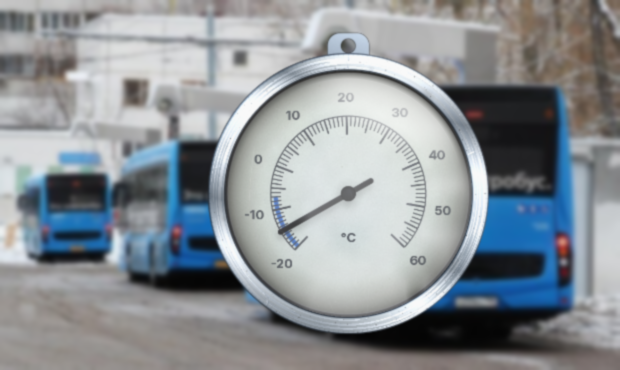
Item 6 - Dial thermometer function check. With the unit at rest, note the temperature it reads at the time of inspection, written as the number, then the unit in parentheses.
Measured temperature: -15 (°C)
